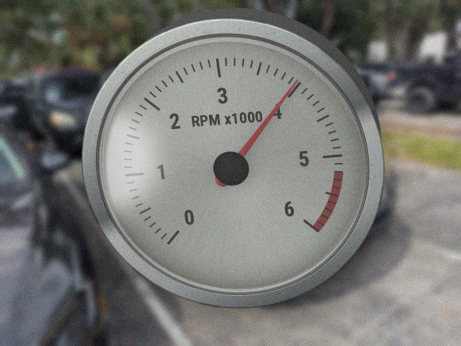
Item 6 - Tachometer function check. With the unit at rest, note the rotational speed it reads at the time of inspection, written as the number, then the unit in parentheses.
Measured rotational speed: 3950 (rpm)
